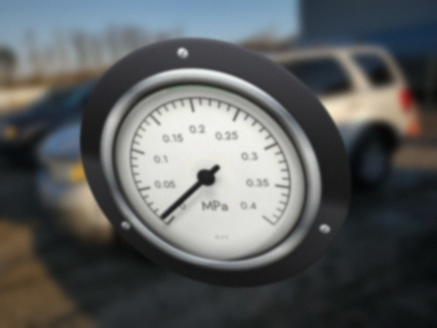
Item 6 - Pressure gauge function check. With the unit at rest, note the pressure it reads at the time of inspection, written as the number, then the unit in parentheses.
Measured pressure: 0.01 (MPa)
